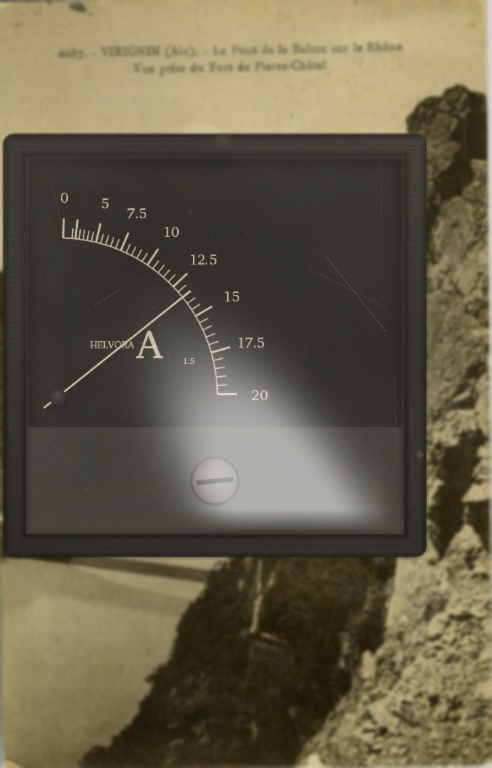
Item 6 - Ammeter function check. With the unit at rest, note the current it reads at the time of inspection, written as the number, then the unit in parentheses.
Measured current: 13.5 (A)
